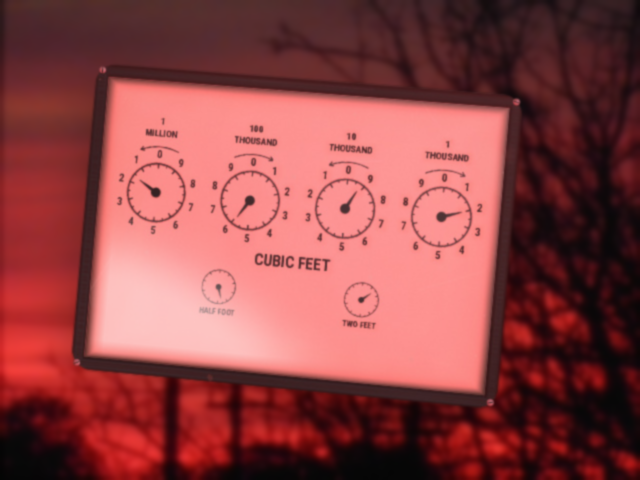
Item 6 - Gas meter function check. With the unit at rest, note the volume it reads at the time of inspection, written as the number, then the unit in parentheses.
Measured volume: 159200 (ft³)
